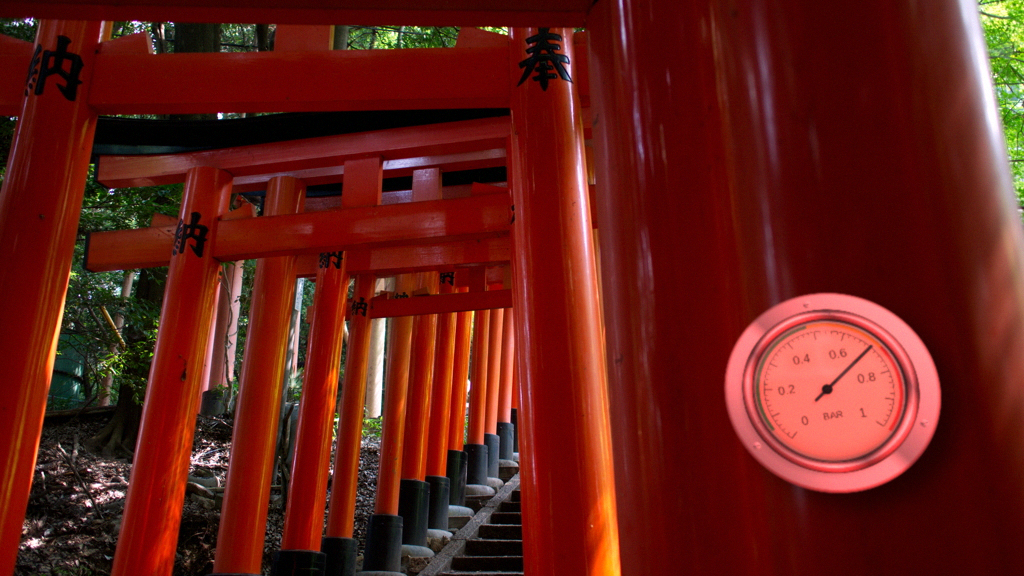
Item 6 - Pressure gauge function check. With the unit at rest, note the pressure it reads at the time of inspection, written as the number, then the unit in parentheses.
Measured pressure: 0.7 (bar)
